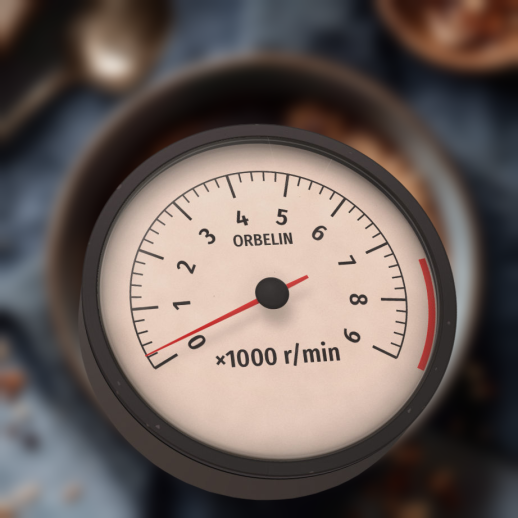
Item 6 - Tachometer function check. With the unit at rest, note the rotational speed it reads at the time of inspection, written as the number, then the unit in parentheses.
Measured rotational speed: 200 (rpm)
